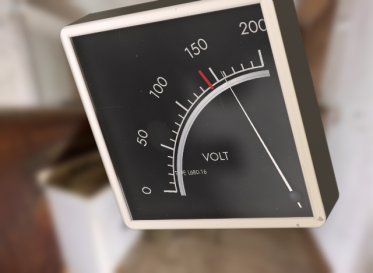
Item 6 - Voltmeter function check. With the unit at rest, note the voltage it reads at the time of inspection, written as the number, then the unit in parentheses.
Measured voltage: 160 (V)
